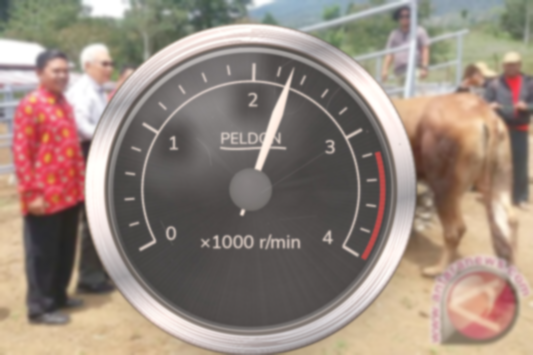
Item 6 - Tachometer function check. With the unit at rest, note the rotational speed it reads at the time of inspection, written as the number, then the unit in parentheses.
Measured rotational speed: 2300 (rpm)
